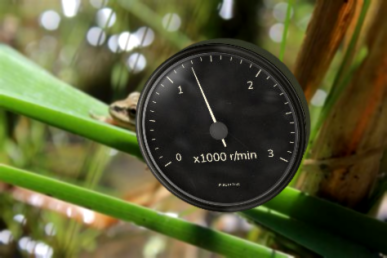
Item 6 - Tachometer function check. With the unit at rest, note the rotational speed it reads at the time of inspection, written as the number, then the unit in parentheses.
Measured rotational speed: 1300 (rpm)
